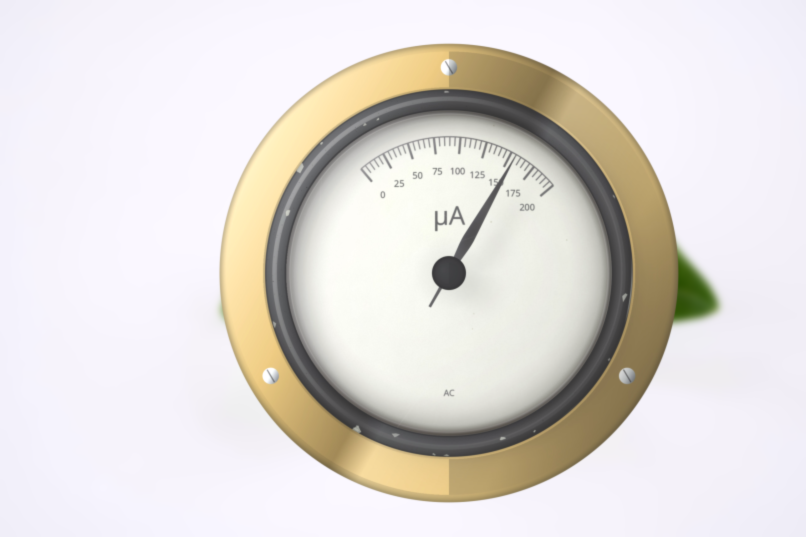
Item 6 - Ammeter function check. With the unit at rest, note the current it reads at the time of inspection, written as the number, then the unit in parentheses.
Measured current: 155 (µA)
